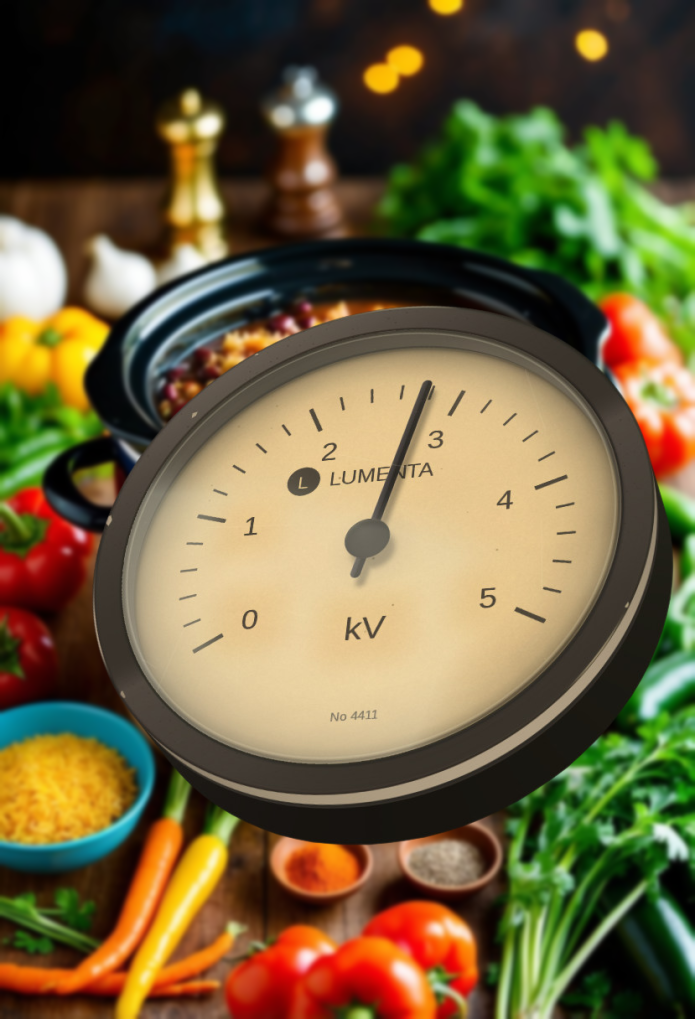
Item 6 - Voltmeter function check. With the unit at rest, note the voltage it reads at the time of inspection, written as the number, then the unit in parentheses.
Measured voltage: 2.8 (kV)
